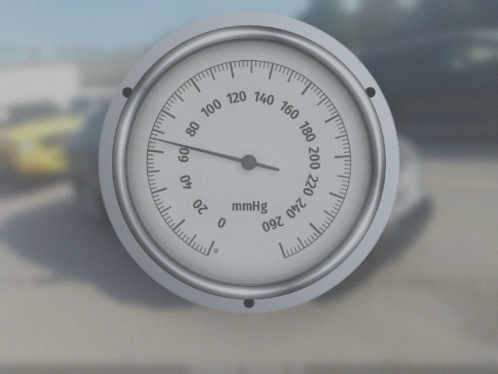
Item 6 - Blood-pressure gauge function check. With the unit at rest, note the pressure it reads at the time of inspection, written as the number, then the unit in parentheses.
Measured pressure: 66 (mmHg)
